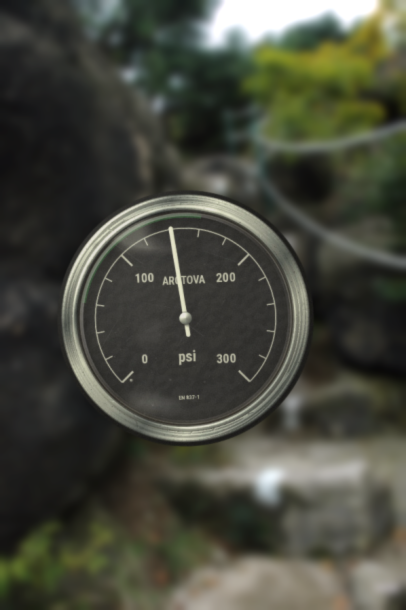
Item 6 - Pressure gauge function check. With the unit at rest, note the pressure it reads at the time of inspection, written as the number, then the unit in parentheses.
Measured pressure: 140 (psi)
